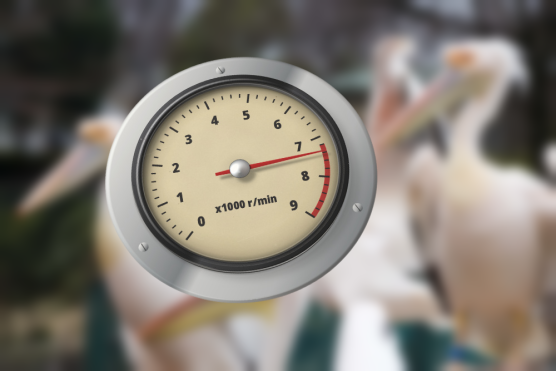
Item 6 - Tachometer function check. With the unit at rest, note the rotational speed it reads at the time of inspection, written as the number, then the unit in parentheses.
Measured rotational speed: 7400 (rpm)
